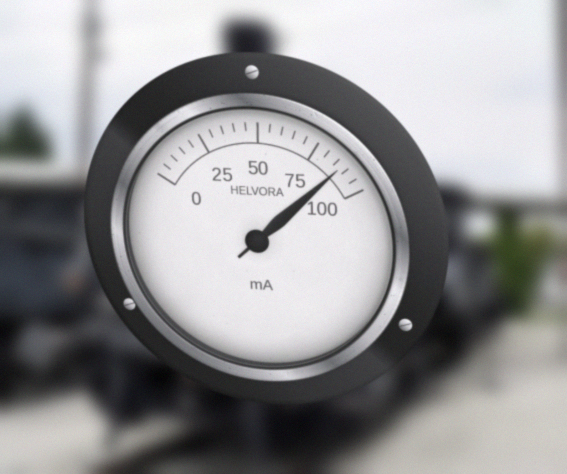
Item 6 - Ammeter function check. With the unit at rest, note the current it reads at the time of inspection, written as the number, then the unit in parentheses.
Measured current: 87.5 (mA)
